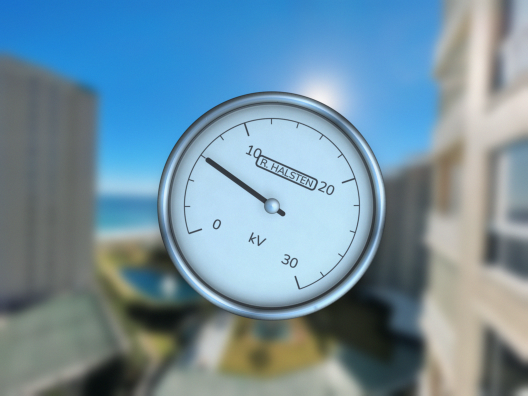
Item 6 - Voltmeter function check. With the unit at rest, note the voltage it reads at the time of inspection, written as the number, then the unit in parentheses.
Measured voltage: 6 (kV)
